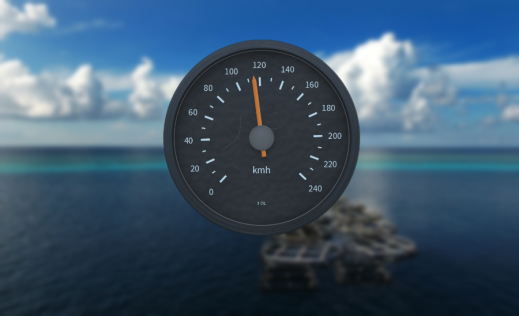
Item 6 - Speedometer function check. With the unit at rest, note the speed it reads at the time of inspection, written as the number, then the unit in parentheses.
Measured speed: 115 (km/h)
